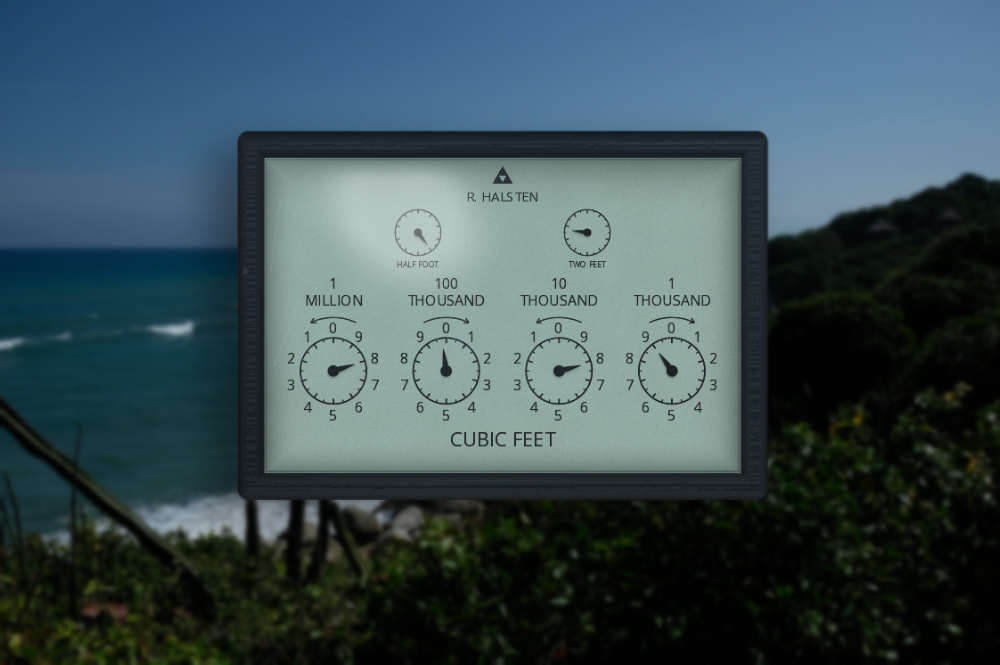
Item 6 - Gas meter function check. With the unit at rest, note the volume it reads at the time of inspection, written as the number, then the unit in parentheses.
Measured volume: 797900 (ft³)
